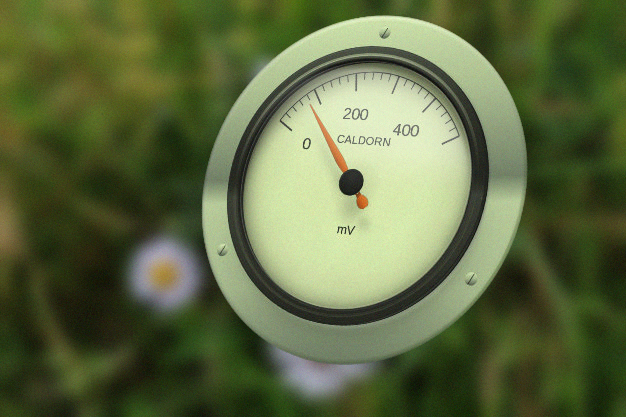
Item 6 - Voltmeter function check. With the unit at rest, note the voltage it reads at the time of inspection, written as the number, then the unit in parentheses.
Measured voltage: 80 (mV)
